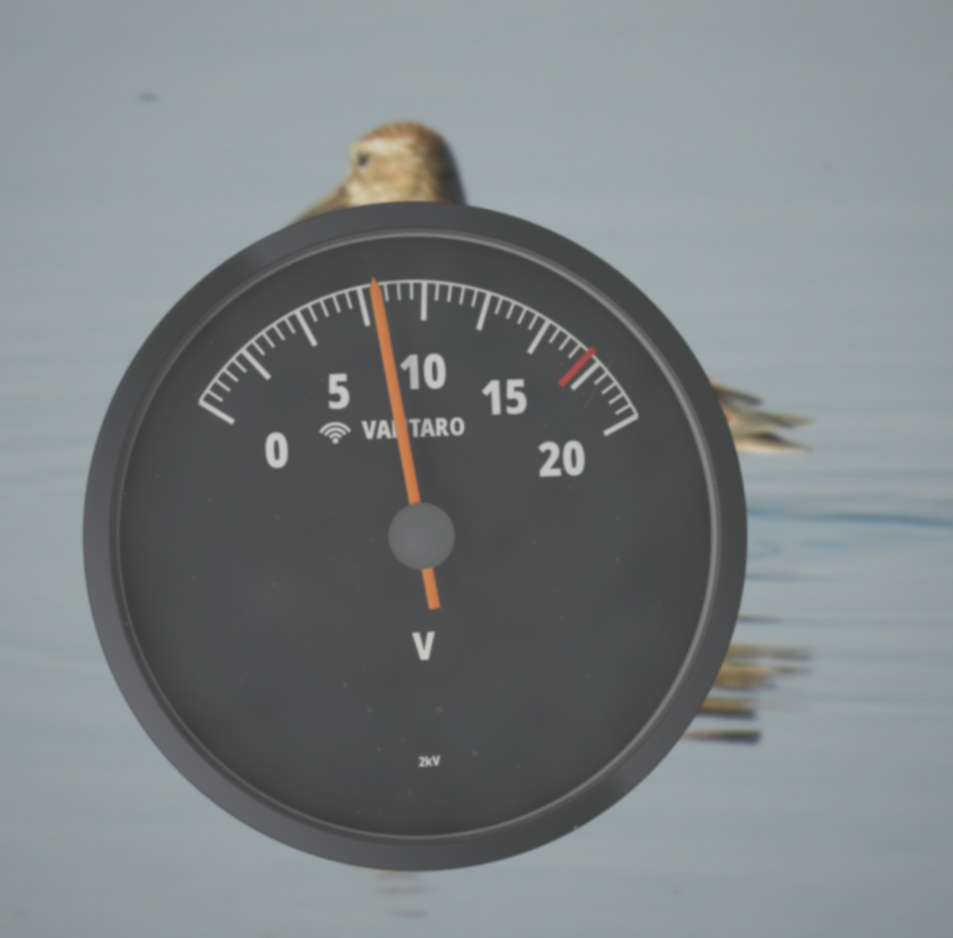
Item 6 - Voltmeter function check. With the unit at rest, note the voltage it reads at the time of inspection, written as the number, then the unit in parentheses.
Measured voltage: 8 (V)
